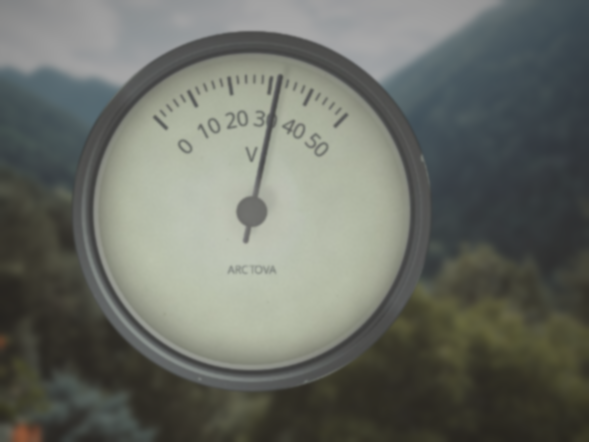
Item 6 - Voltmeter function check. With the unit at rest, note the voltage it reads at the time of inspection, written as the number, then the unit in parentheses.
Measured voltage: 32 (V)
